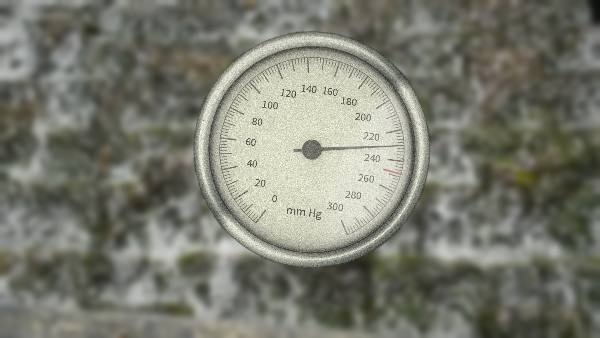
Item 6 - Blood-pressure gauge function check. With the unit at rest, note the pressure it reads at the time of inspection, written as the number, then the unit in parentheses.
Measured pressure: 230 (mmHg)
